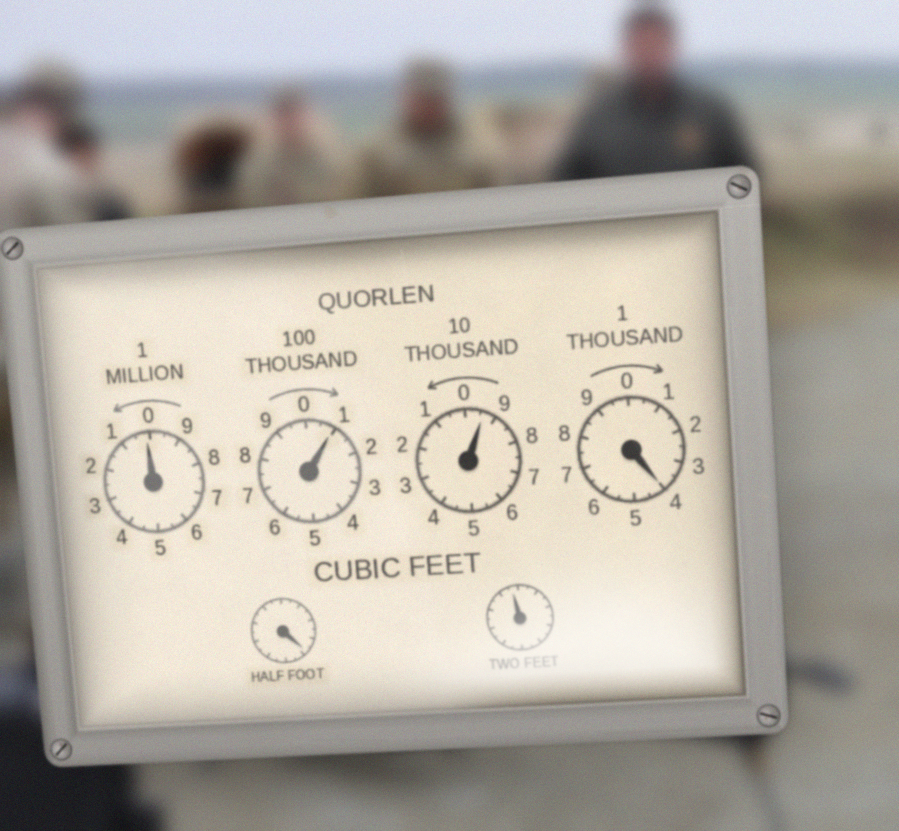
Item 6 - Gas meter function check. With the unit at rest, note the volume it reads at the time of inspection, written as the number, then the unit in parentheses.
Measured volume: 9400 (ft³)
